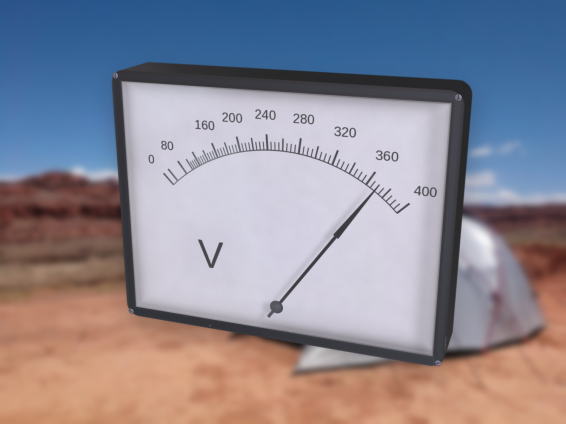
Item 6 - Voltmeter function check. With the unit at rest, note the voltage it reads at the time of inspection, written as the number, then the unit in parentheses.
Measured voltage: 370 (V)
